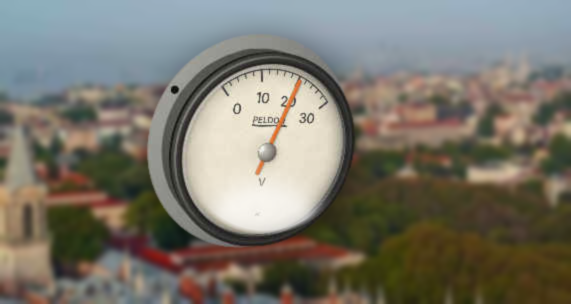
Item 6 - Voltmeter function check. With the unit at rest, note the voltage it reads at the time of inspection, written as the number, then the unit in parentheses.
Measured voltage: 20 (V)
